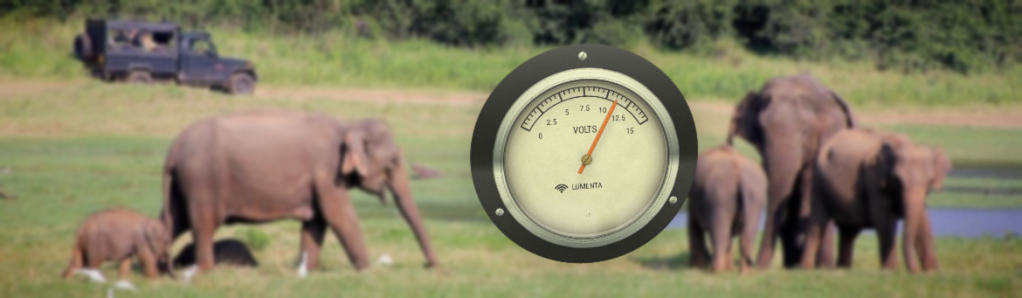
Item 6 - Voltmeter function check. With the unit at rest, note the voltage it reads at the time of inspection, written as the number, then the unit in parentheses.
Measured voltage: 11 (V)
